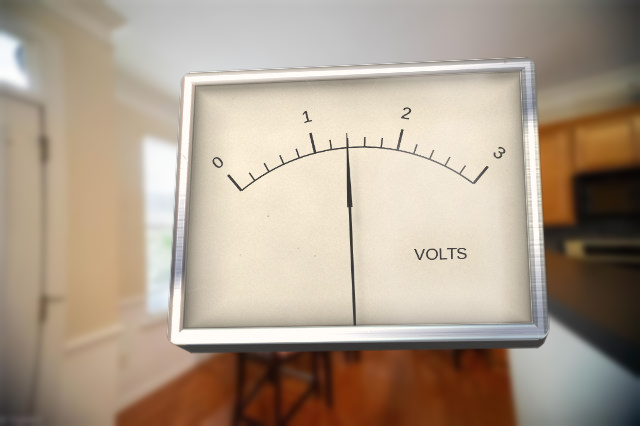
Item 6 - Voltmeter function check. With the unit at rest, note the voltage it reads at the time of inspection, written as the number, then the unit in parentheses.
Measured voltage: 1.4 (V)
